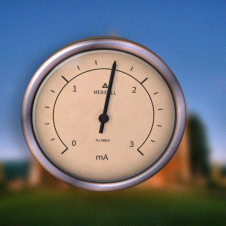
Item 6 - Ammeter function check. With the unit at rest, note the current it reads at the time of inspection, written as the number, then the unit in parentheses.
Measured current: 1.6 (mA)
